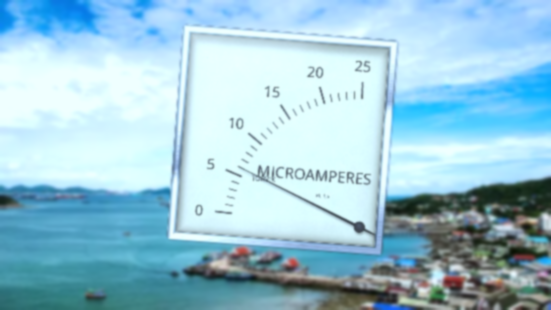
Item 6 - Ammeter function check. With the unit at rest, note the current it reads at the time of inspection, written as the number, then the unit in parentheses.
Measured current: 6 (µA)
